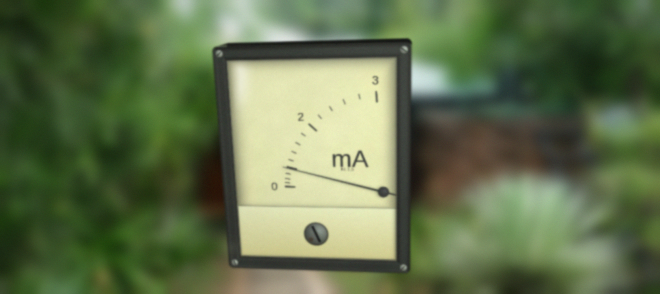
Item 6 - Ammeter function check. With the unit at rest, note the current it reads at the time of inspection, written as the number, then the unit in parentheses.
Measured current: 1 (mA)
